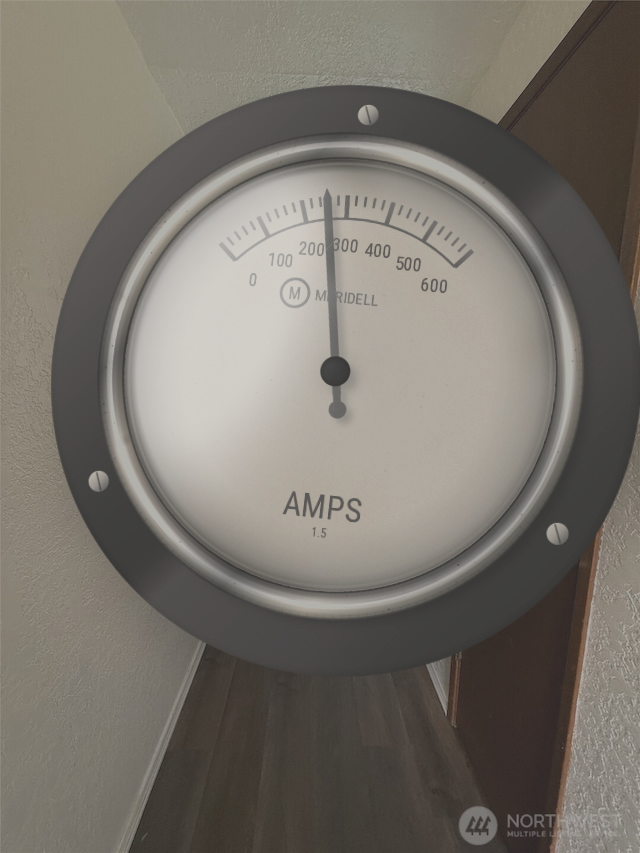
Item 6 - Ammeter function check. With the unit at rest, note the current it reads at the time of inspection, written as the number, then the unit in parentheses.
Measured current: 260 (A)
